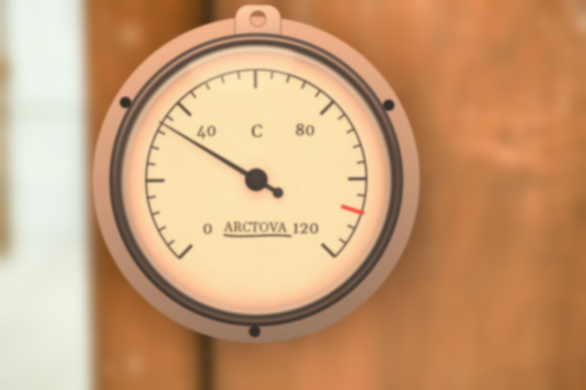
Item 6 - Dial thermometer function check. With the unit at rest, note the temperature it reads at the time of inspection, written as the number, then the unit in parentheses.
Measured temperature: 34 (°C)
